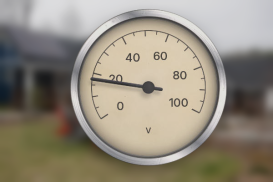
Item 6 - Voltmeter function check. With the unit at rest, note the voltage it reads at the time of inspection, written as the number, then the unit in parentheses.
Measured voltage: 17.5 (V)
